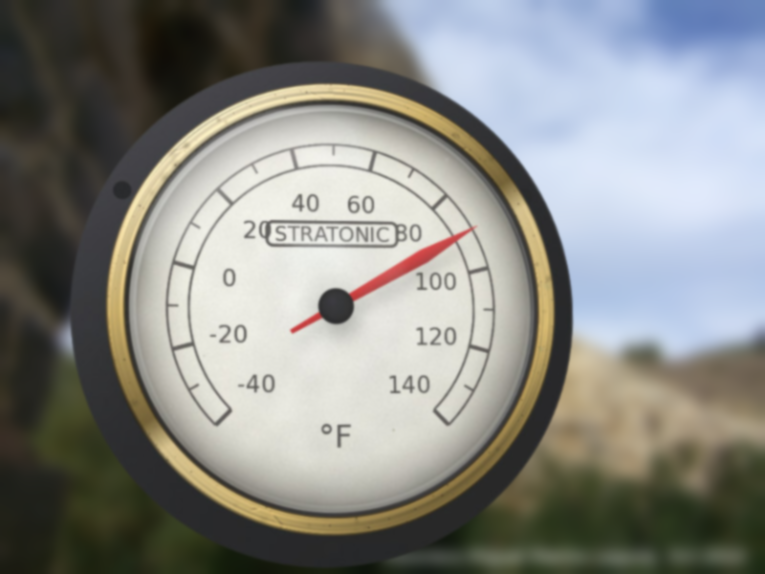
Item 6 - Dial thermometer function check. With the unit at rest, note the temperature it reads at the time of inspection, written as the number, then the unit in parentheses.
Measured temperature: 90 (°F)
